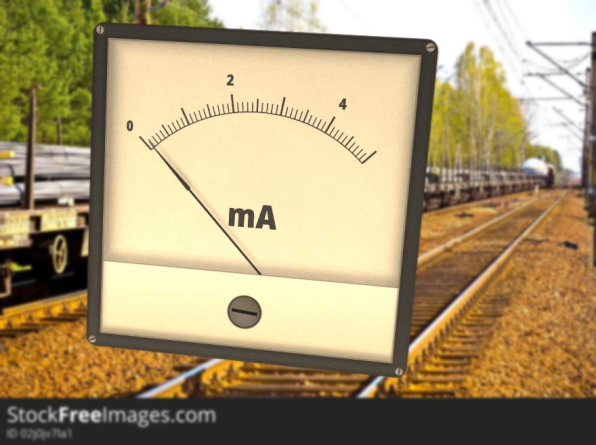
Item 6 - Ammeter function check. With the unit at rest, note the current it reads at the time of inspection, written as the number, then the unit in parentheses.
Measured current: 0.1 (mA)
